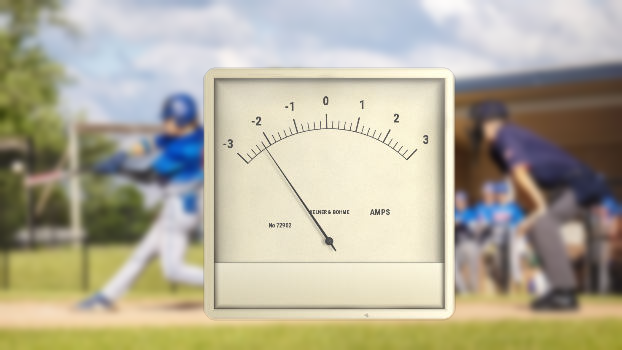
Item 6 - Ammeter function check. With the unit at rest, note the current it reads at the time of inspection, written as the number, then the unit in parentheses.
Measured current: -2.2 (A)
